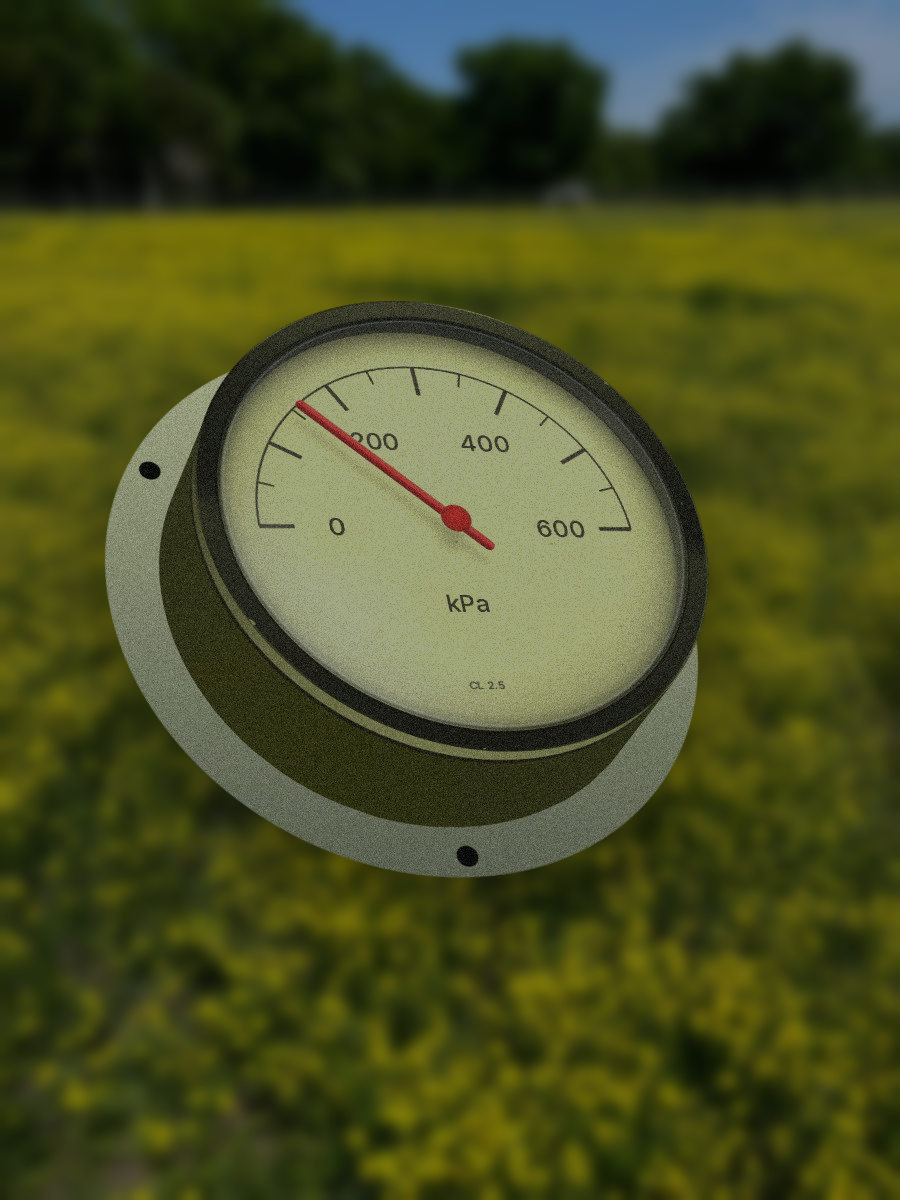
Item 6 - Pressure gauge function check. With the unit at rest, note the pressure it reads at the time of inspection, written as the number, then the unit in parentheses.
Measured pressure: 150 (kPa)
